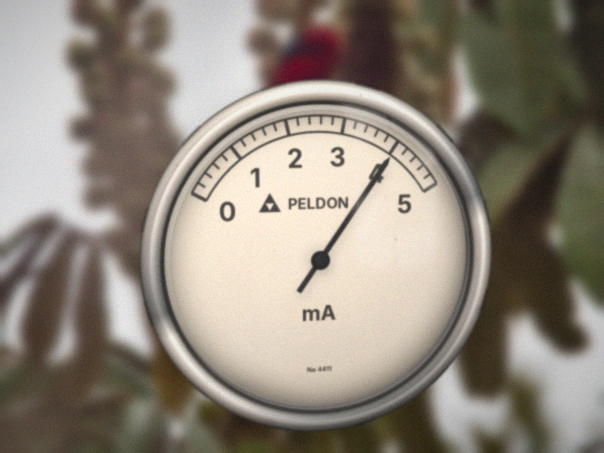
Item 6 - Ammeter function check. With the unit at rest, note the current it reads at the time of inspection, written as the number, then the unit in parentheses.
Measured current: 4 (mA)
